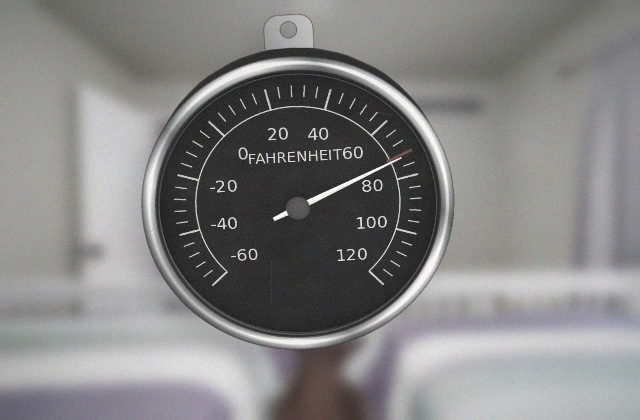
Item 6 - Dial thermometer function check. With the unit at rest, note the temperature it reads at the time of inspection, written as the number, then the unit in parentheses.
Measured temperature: 72 (°F)
